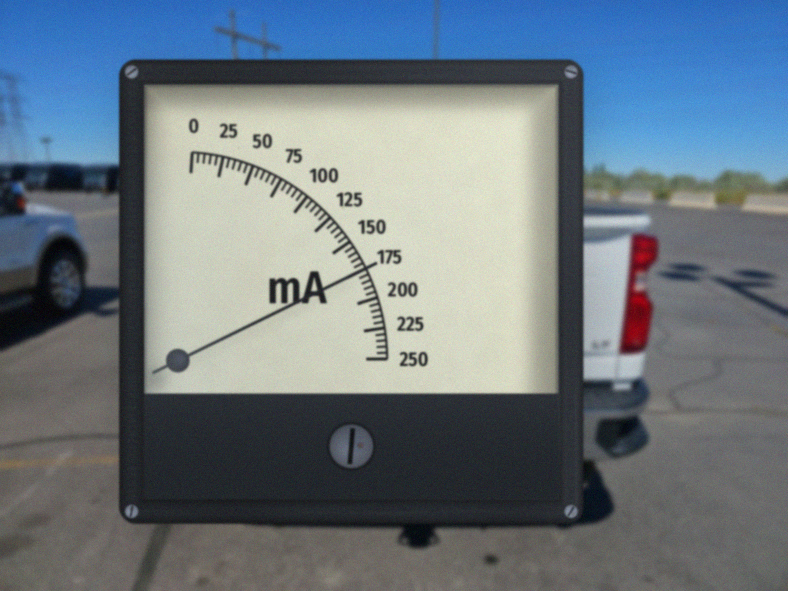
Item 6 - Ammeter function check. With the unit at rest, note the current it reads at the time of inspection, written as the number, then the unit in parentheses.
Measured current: 175 (mA)
